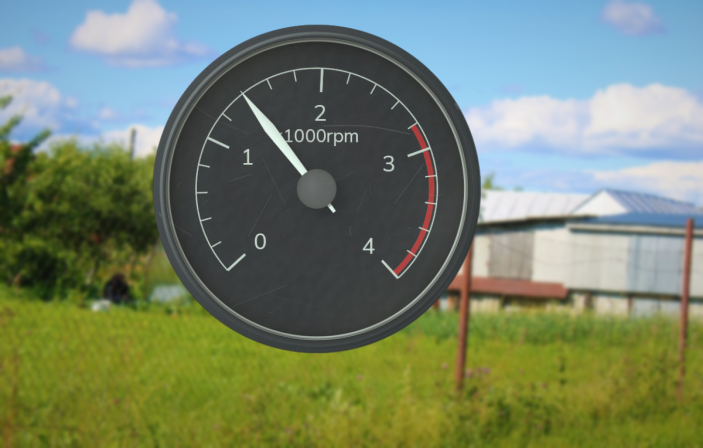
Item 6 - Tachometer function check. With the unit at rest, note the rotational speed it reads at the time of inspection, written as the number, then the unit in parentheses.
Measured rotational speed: 1400 (rpm)
